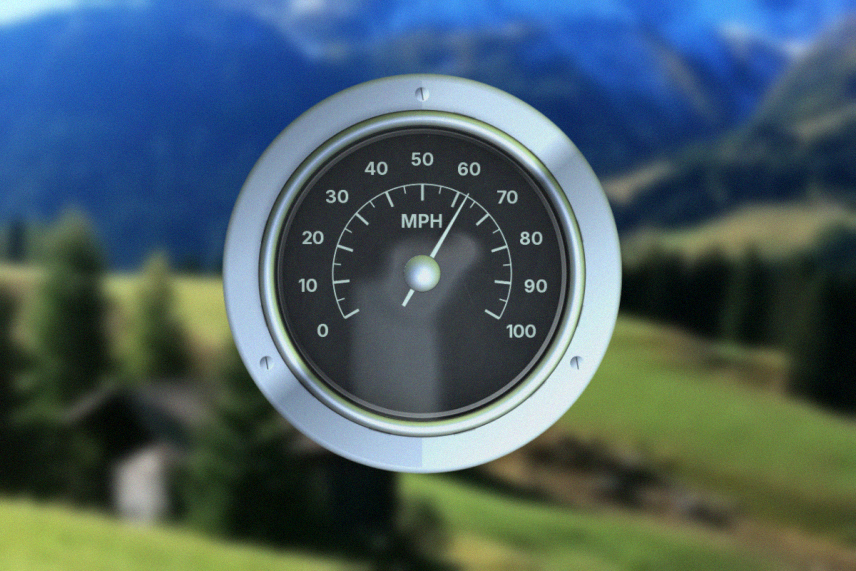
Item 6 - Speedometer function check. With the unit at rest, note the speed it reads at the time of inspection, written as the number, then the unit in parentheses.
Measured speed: 62.5 (mph)
